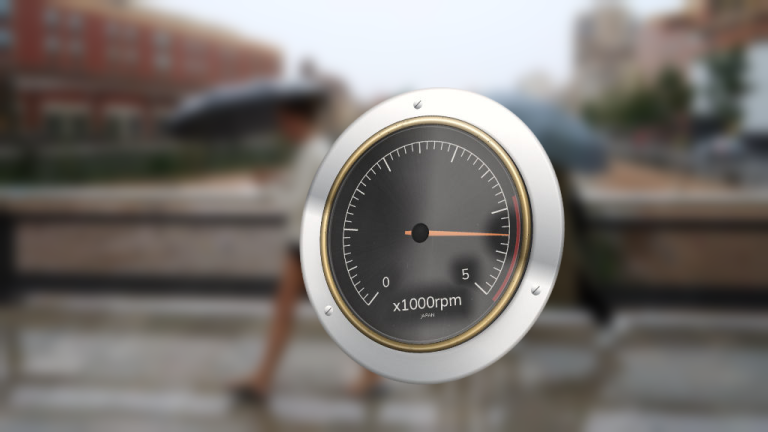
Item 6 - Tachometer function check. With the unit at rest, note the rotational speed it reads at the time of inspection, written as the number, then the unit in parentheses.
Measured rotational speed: 4300 (rpm)
